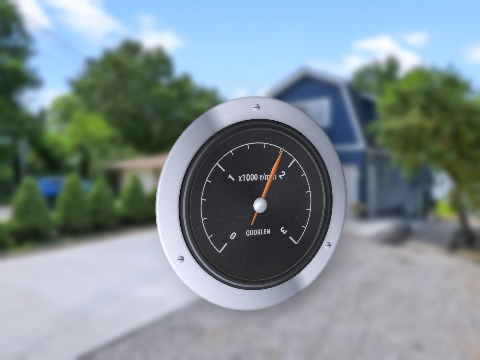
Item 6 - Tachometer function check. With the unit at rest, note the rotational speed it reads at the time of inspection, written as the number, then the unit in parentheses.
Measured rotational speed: 1800 (rpm)
